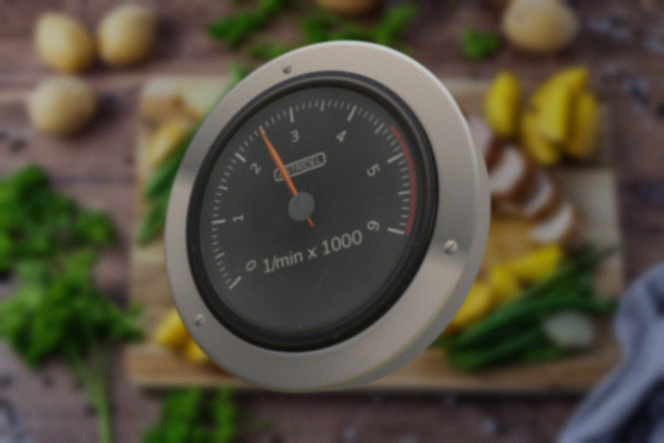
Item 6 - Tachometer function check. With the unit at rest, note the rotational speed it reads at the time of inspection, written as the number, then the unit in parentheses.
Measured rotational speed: 2500 (rpm)
